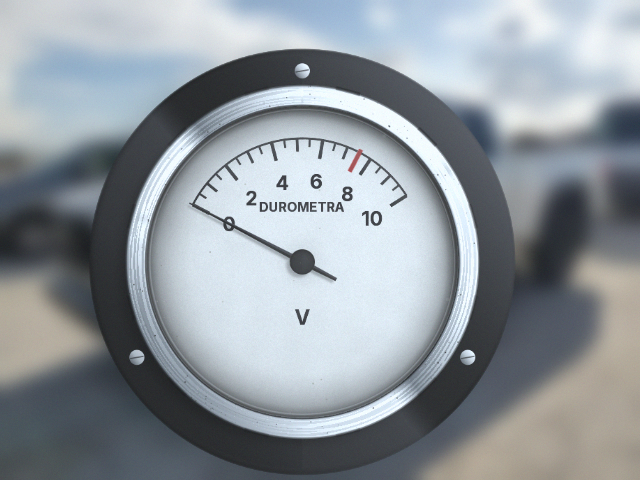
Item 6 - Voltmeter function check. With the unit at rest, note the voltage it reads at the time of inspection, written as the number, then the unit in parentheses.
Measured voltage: 0 (V)
